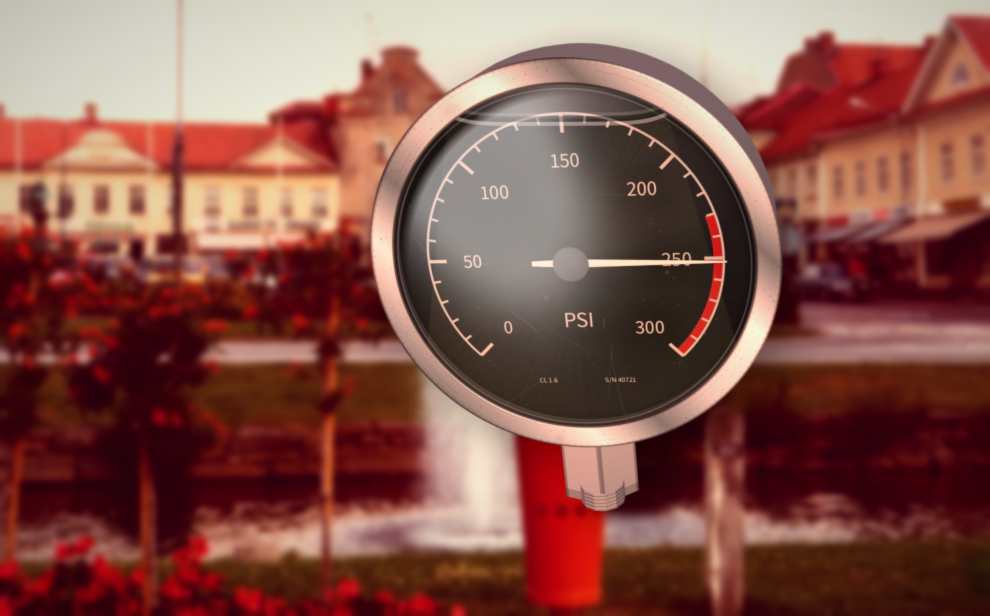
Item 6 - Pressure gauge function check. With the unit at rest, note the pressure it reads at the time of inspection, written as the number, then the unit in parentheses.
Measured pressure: 250 (psi)
